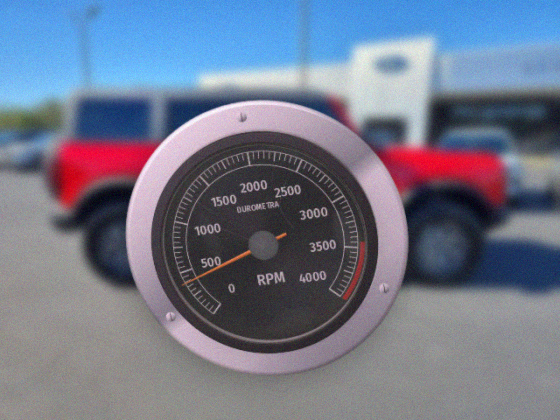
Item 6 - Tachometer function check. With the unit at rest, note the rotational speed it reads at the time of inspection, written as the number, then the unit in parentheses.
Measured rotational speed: 400 (rpm)
